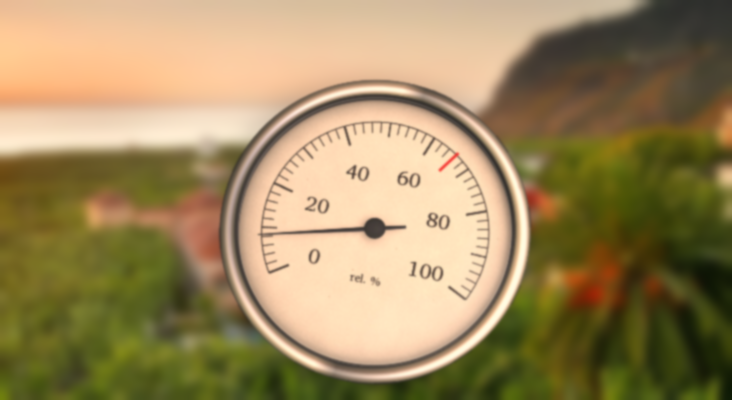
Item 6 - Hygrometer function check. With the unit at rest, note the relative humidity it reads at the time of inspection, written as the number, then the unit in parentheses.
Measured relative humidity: 8 (%)
